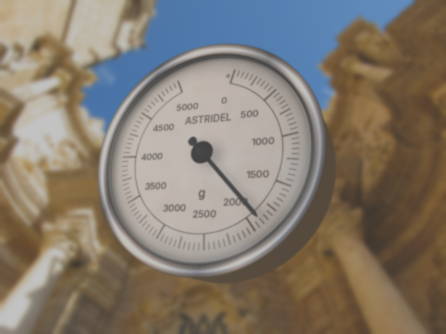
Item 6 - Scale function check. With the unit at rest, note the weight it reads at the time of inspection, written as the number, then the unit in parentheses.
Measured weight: 1900 (g)
